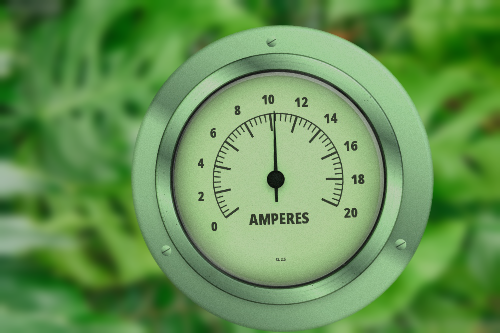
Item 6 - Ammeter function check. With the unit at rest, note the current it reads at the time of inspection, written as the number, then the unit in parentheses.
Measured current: 10.4 (A)
